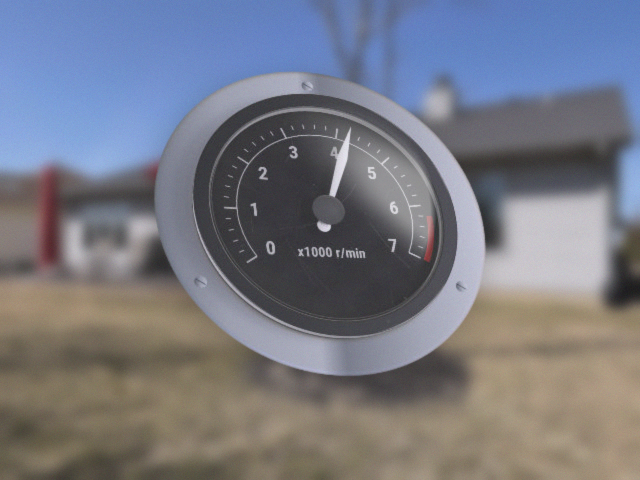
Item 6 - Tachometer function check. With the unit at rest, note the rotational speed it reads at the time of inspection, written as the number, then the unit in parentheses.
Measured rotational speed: 4200 (rpm)
